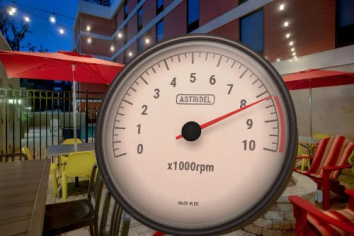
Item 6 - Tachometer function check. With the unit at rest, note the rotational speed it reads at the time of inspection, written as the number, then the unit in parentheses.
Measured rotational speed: 8250 (rpm)
